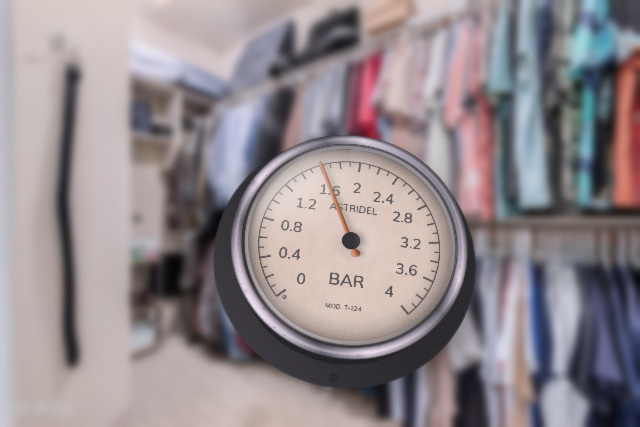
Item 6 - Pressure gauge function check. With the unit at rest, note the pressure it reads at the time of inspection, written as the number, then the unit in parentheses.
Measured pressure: 1.6 (bar)
